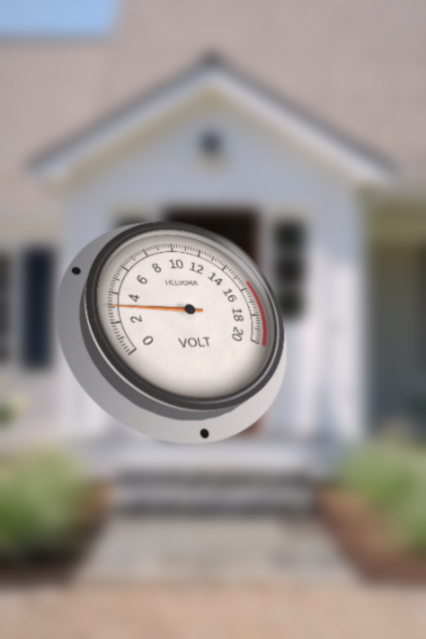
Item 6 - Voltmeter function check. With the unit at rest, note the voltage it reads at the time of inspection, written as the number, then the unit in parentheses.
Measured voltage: 3 (V)
